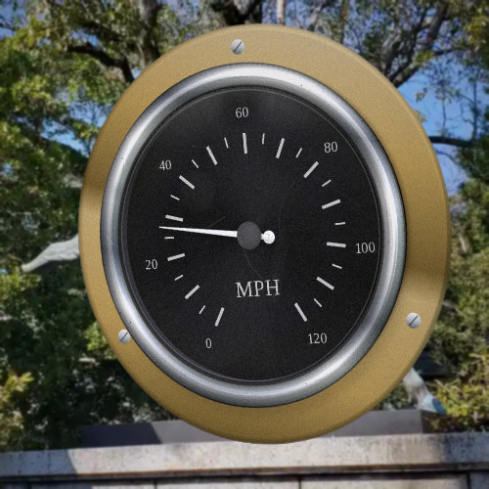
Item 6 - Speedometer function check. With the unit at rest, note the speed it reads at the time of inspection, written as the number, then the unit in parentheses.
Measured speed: 27.5 (mph)
